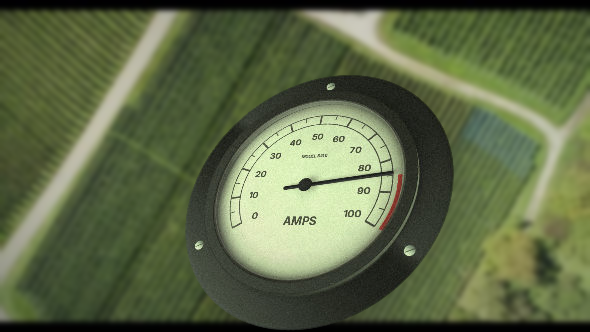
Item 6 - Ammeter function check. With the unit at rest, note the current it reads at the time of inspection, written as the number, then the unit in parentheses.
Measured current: 85 (A)
